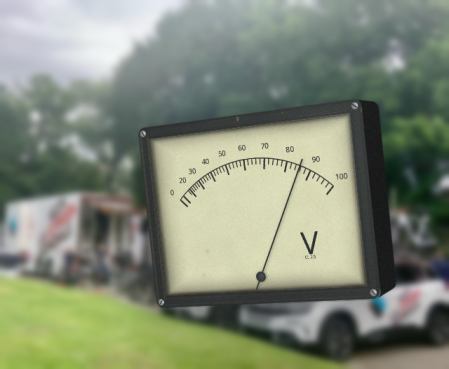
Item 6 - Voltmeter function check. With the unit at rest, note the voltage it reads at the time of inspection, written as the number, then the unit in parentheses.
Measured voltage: 86 (V)
